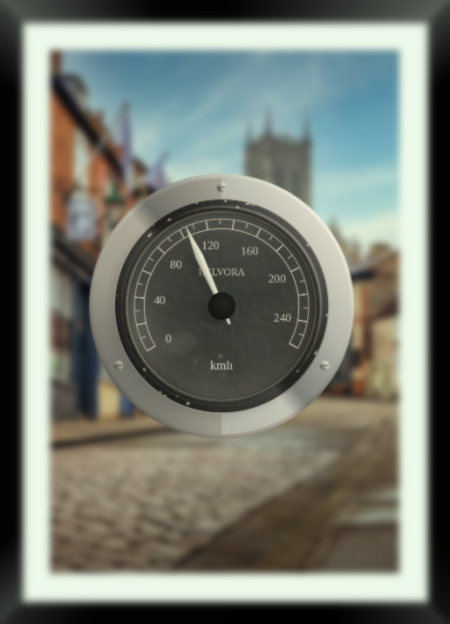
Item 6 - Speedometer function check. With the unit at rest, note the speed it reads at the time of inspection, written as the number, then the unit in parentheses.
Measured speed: 105 (km/h)
